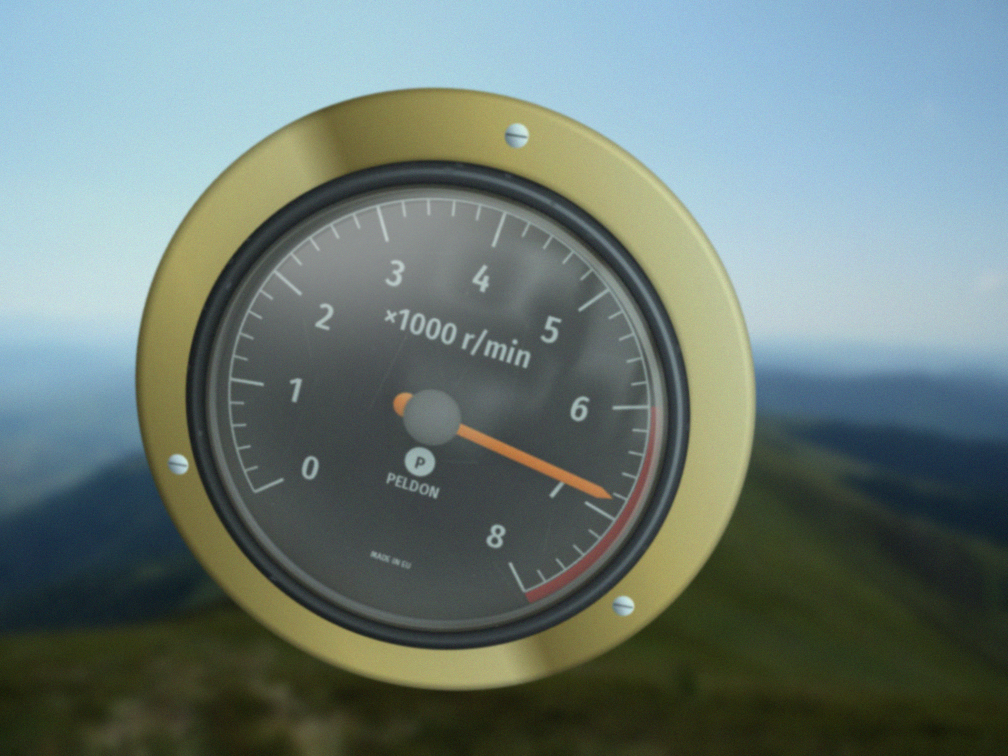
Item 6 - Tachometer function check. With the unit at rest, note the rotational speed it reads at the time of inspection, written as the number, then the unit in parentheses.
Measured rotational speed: 6800 (rpm)
